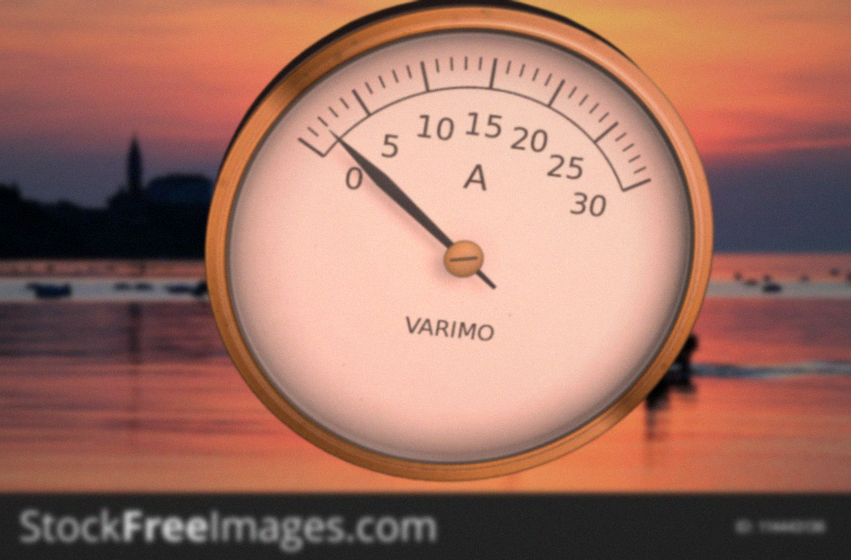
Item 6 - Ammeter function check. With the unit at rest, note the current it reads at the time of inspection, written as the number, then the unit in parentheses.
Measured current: 2 (A)
